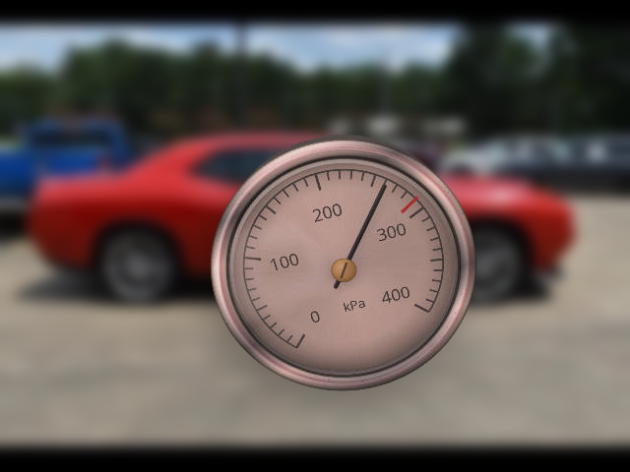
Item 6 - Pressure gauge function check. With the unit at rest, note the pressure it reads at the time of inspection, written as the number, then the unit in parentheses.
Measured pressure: 260 (kPa)
